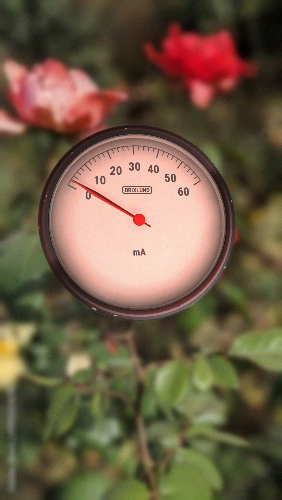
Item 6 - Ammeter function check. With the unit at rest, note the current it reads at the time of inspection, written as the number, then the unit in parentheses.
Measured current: 2 (mA)
